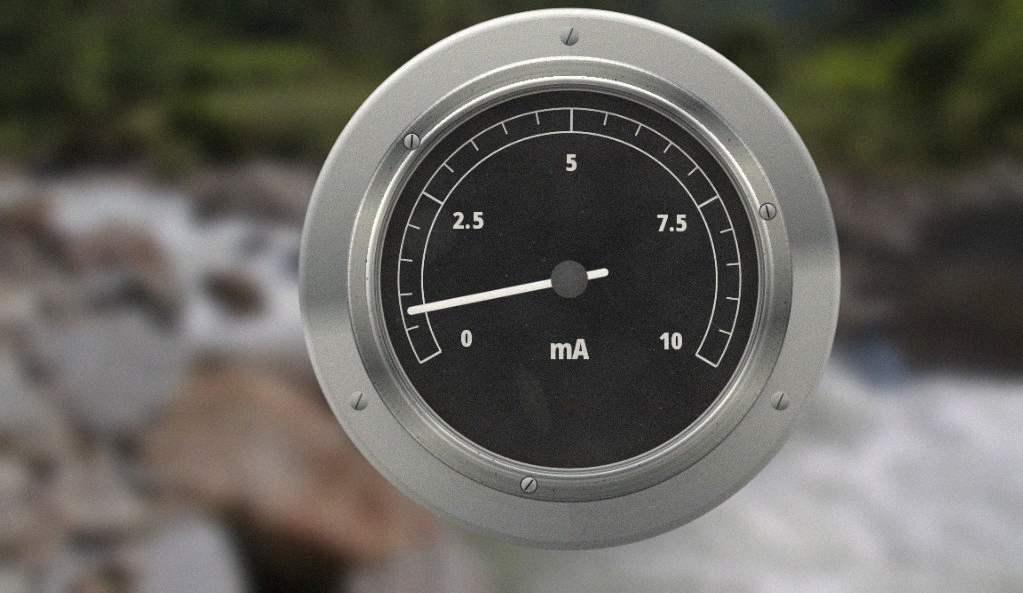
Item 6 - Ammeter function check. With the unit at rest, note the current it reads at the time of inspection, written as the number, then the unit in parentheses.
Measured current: 0.75 (mA)
